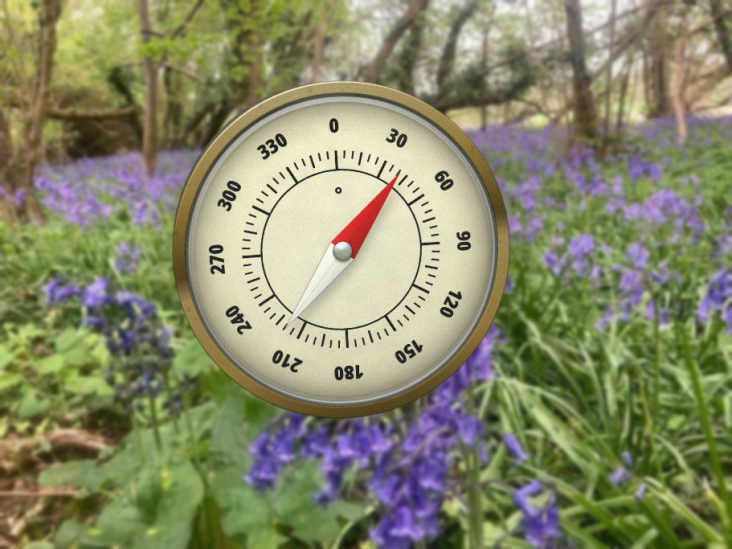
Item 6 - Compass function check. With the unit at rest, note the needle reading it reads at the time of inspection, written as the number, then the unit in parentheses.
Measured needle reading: 40 (°)
